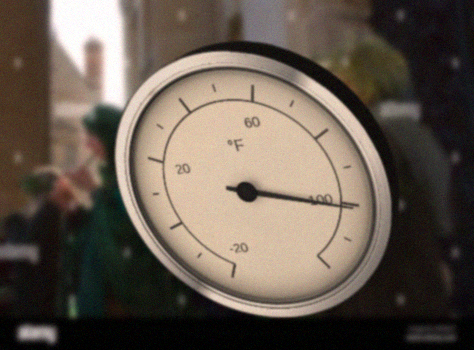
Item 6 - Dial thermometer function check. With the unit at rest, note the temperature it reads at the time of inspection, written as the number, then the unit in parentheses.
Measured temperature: 100 (°F)
